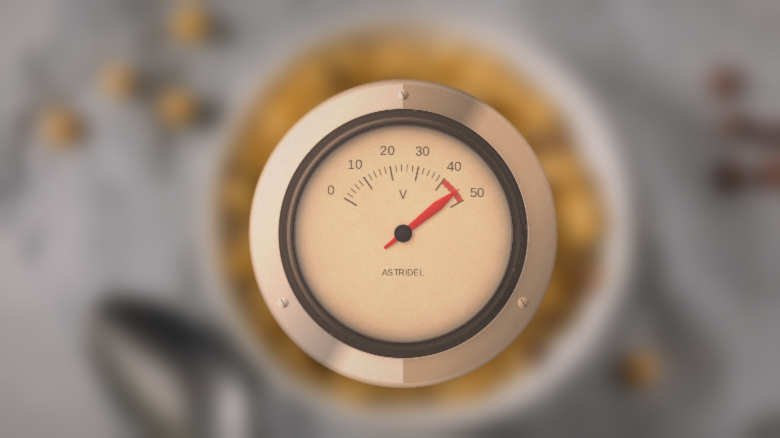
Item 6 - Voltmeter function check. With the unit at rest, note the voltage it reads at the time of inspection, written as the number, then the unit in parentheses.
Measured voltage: 46 (V)
